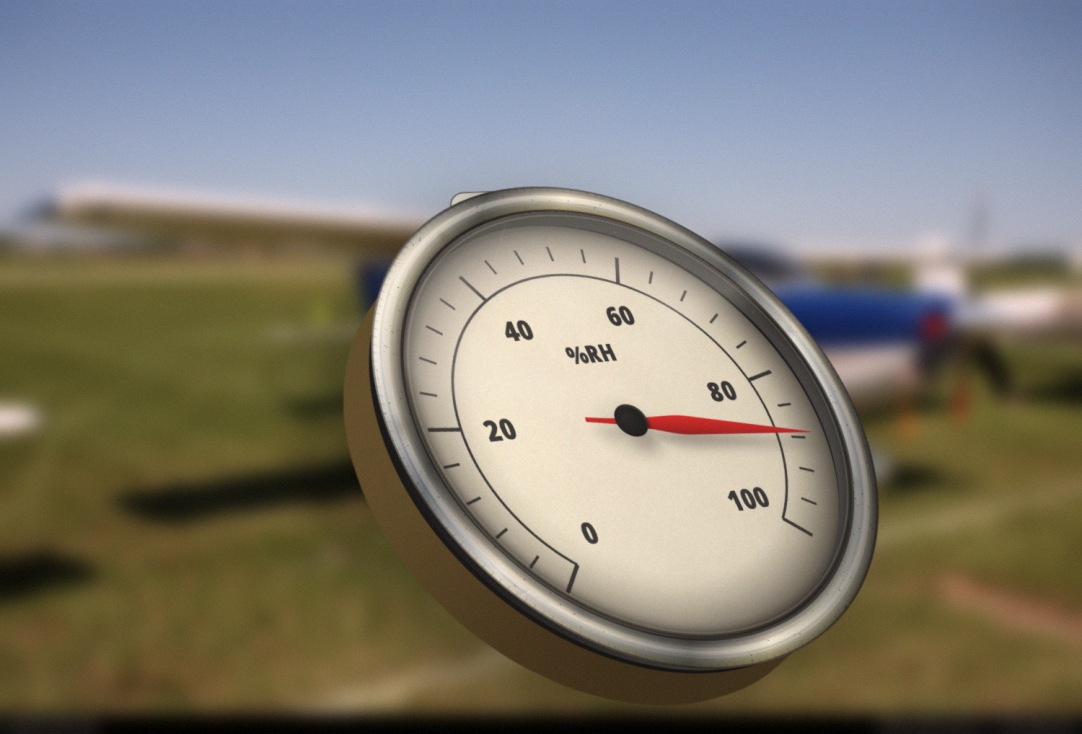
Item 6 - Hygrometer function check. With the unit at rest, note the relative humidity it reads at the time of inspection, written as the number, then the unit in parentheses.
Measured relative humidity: 88 (%)
